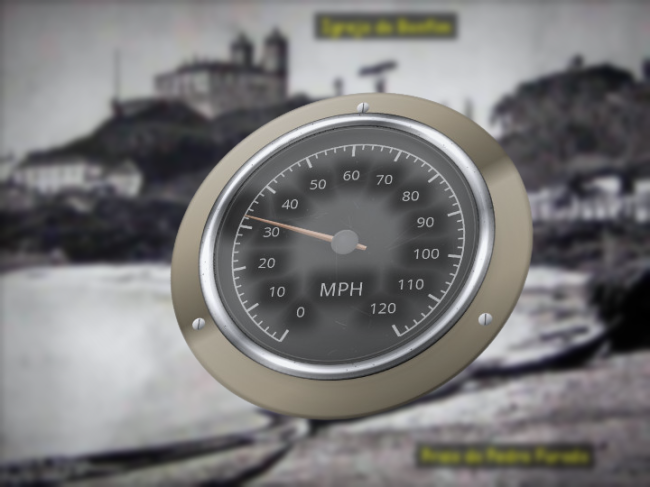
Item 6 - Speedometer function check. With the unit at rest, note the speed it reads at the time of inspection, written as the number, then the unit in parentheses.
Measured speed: 32 (mph)
